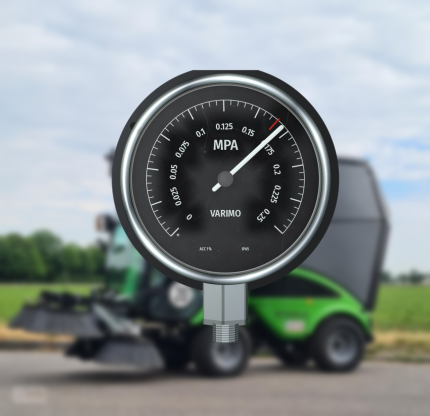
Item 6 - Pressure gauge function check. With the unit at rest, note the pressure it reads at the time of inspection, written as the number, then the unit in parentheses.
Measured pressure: 0.17 (MPa)
